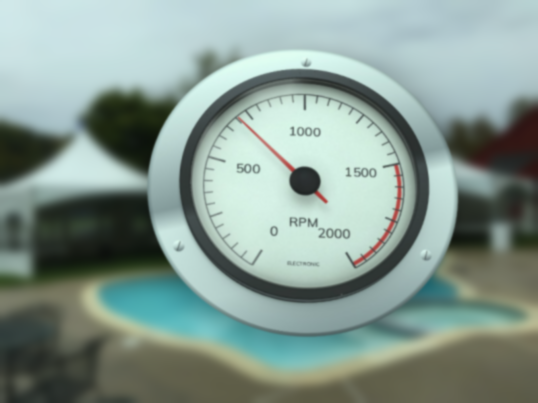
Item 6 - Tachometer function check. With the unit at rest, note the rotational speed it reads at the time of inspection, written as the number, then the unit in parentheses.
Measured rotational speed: 700 (rpm)
